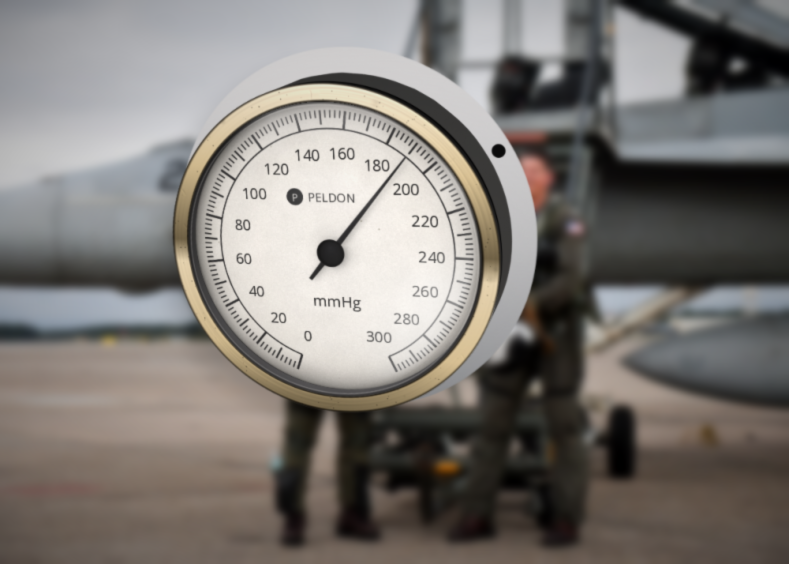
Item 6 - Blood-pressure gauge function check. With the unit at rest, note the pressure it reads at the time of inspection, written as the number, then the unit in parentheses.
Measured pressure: 190 (mmHg)
